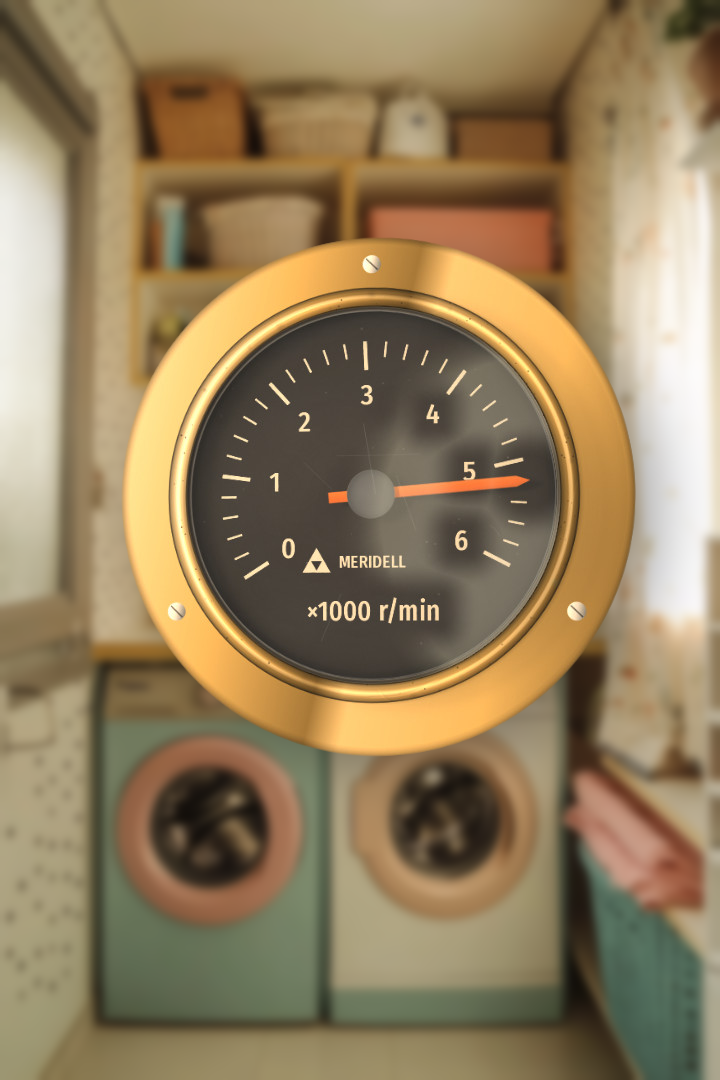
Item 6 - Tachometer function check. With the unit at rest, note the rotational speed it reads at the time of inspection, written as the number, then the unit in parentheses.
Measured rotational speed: 5200 (rpm)
